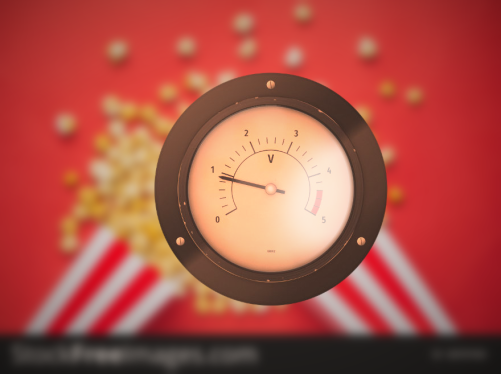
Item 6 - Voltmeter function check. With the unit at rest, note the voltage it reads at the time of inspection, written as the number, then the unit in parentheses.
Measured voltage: 0.9 (V)
